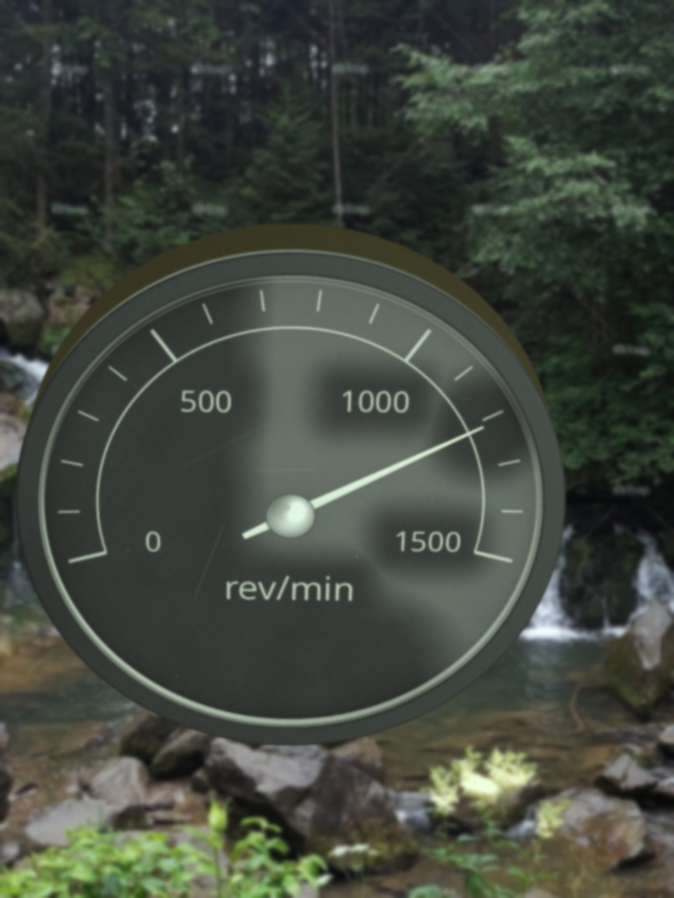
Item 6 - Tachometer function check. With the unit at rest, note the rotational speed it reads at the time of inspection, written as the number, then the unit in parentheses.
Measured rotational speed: 1200 (rpm)
